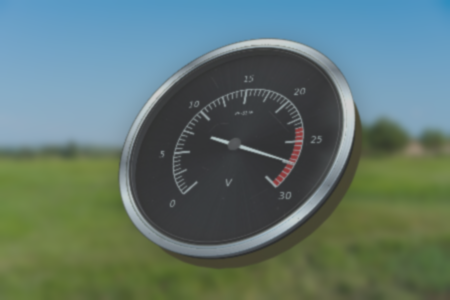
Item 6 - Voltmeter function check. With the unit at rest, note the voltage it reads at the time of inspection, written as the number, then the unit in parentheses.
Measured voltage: 27.5 (V)
